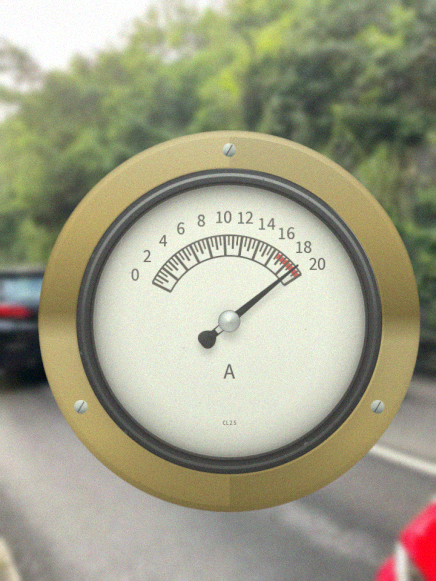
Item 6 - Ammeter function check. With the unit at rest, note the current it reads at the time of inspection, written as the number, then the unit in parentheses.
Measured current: 19 (A)
